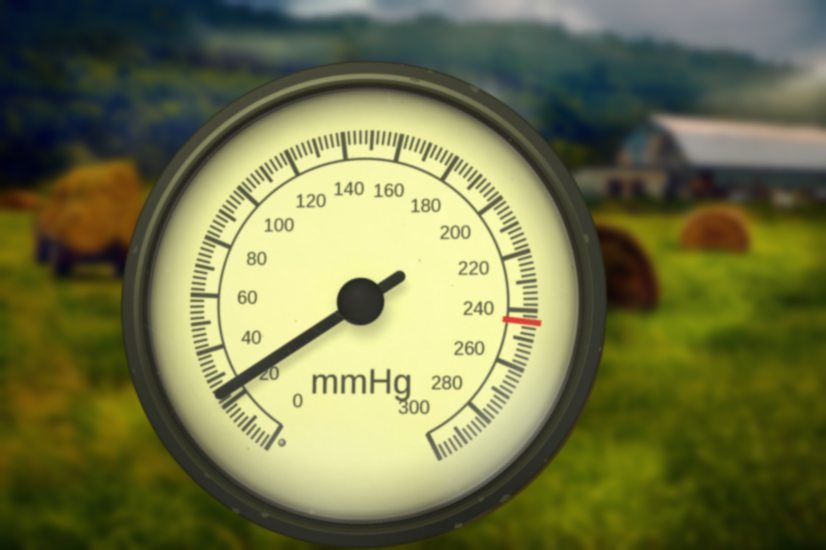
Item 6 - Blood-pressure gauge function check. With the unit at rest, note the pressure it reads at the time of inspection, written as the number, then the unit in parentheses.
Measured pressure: 24 (mmHg)
